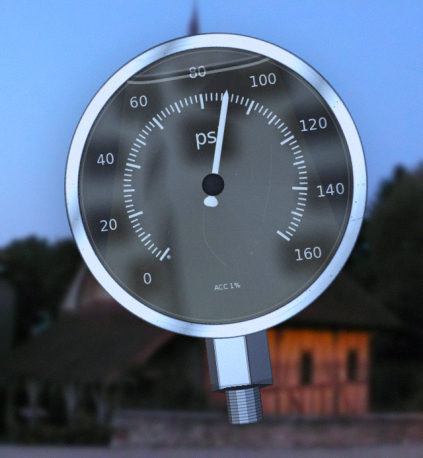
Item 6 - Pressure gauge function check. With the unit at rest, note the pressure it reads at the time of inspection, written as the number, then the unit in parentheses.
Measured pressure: 90 (psi)
